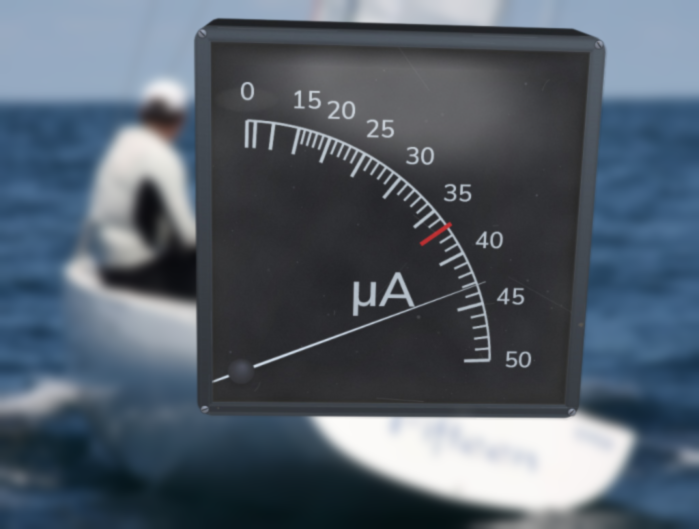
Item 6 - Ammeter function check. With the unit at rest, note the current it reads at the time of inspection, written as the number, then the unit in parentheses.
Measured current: 43 (µA)
